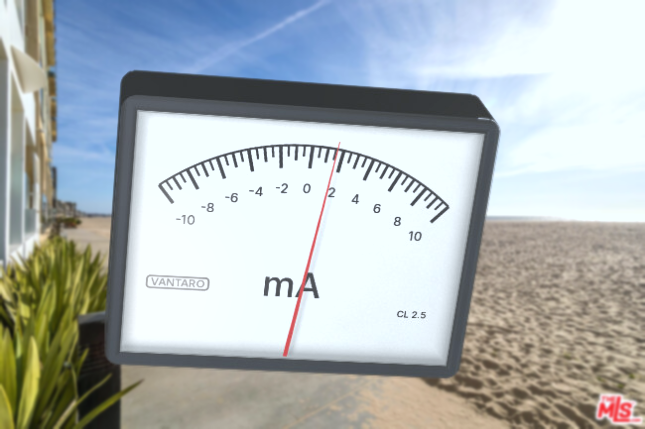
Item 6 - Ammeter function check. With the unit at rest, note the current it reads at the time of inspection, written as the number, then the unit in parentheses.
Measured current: 1.5 (mA)
